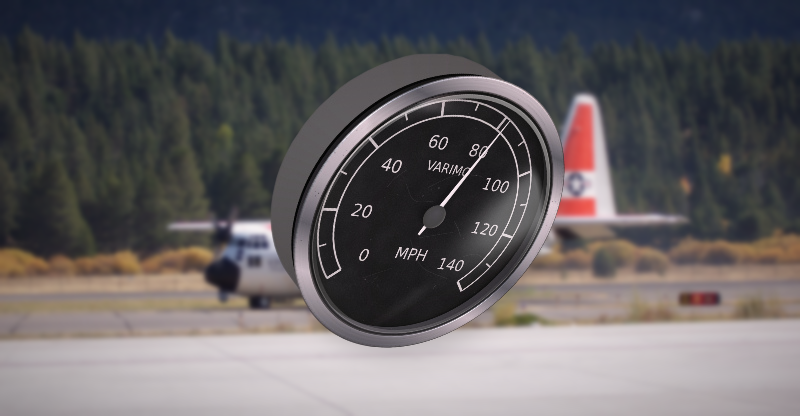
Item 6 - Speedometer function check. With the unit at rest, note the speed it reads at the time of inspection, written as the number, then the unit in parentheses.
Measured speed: 80 (mph)
